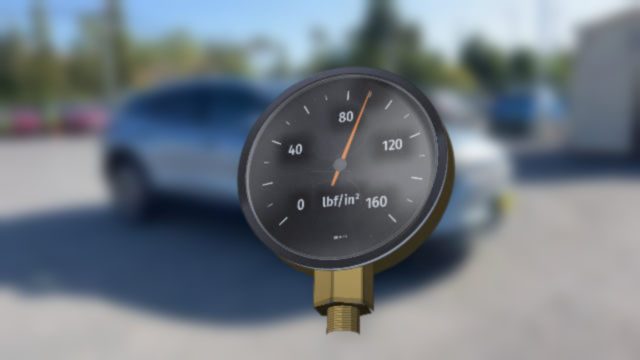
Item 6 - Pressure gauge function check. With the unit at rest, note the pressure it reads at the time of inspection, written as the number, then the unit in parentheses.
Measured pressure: 90 (psi)
